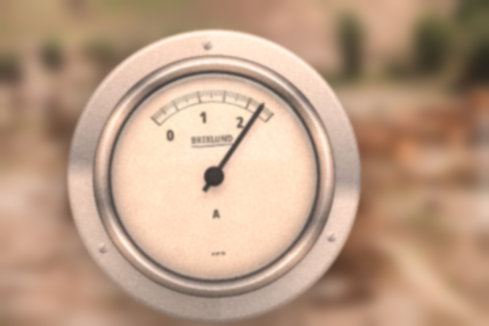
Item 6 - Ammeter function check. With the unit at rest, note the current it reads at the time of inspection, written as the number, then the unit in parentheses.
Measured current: 2.25 (A)
